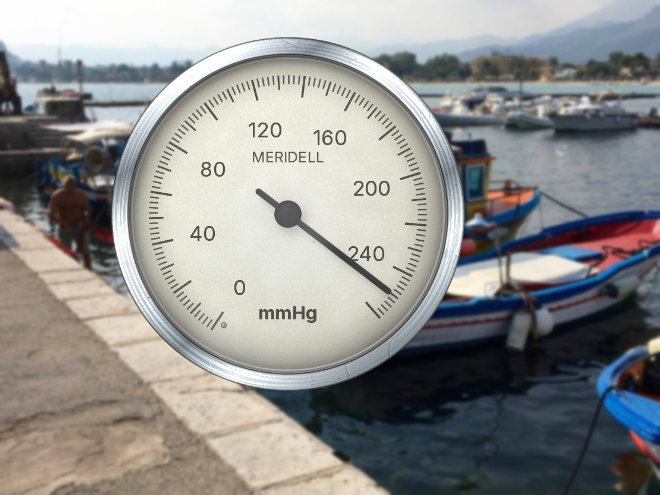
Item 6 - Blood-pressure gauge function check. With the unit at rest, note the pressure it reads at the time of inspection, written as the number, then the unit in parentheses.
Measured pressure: 250 (mmHg)
